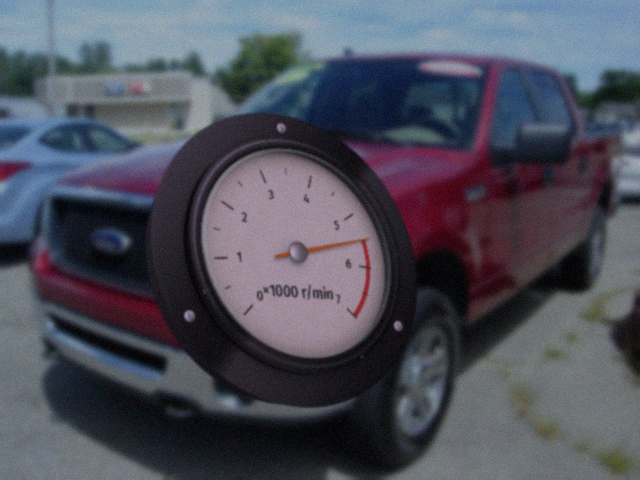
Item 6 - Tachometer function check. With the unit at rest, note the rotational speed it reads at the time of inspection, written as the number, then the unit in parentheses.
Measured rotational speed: 5500 (rpm)
